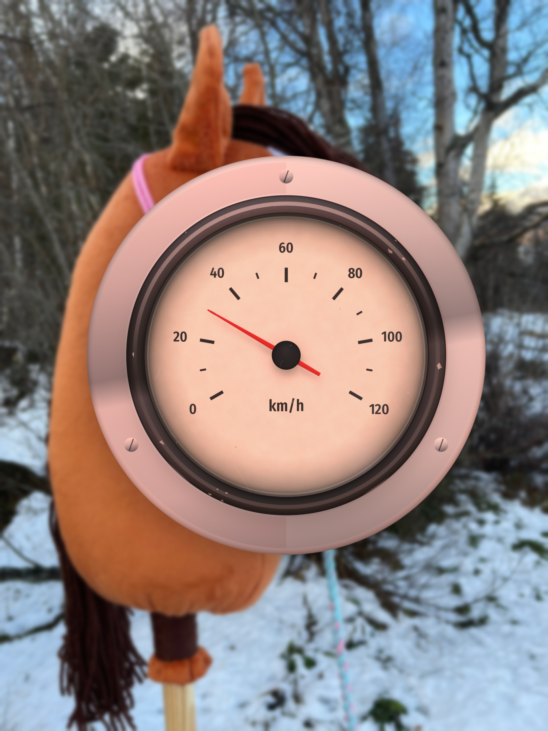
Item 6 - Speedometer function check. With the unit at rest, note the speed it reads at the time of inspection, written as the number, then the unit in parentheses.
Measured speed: 30 (km/h)
